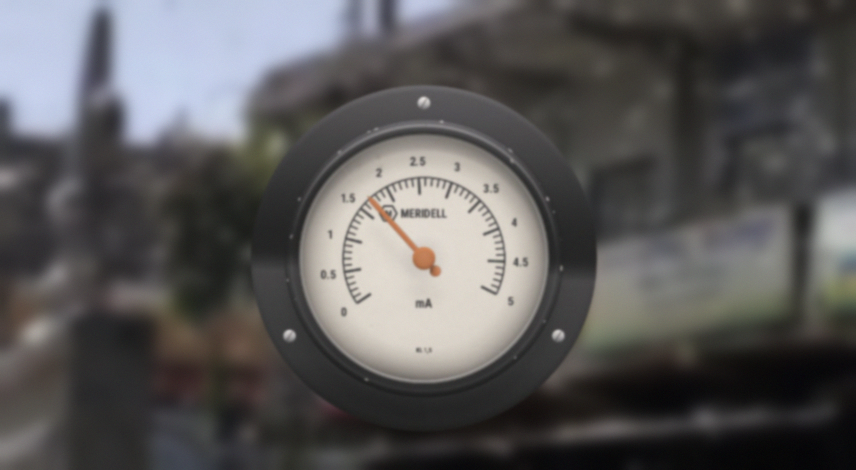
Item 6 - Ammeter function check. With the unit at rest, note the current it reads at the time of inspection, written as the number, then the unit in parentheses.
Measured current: 1.7 (mA)
